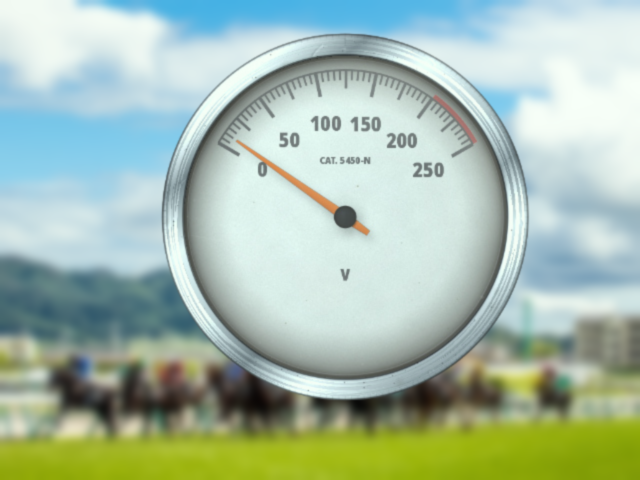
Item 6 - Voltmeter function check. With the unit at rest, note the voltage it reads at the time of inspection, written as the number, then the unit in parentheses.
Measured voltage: 10 (V)
